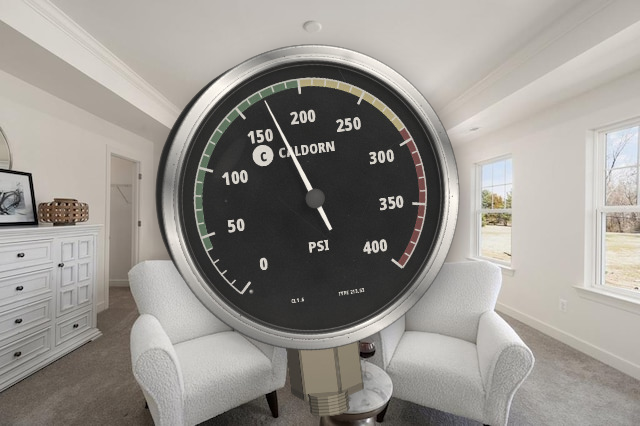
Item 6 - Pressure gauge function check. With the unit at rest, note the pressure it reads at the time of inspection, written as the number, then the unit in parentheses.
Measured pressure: 170 (psi)
